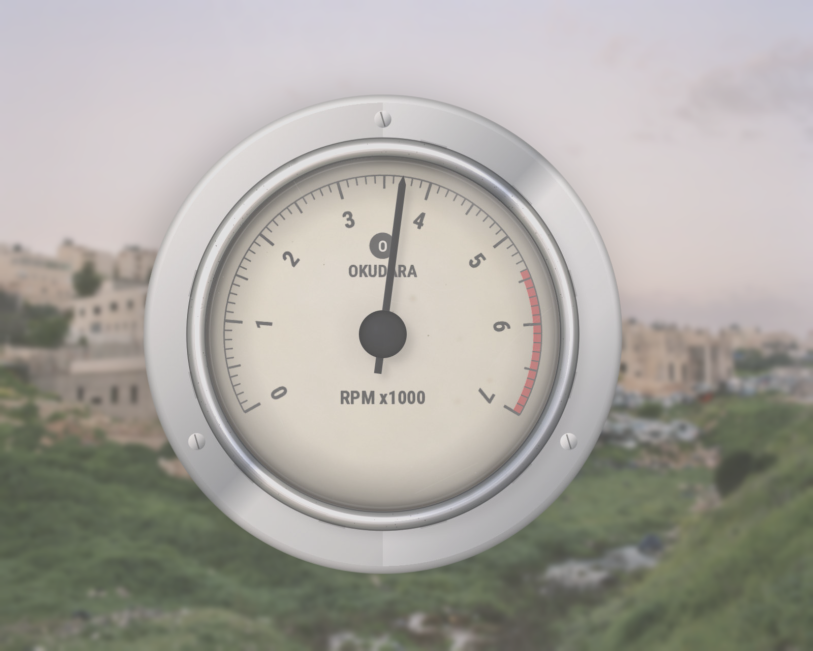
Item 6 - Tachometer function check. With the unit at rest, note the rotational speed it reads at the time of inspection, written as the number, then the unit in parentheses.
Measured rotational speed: 3700 (rpm)
